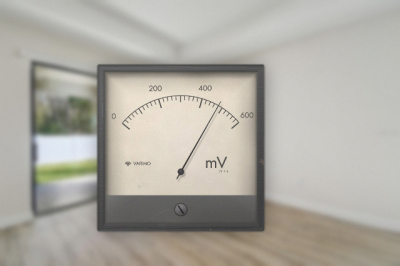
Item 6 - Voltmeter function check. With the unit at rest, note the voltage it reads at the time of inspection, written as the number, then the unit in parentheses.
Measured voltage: 480 (mV)
